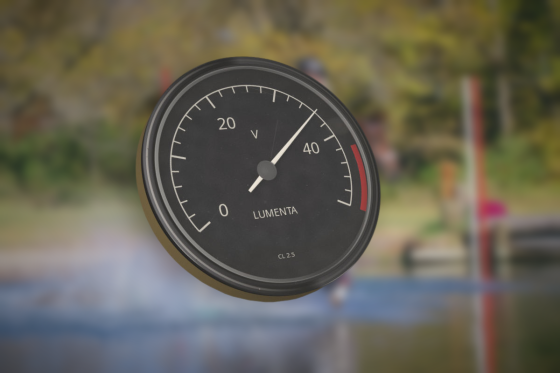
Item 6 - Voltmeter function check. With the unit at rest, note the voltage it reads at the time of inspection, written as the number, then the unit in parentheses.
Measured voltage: 36 (V)
